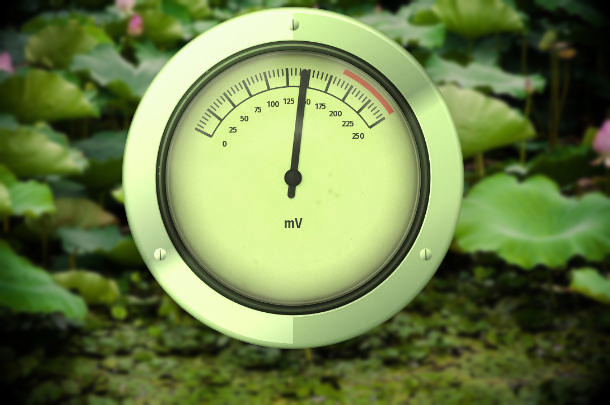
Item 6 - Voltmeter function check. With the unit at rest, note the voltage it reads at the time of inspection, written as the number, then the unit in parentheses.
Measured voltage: 145 (mV)
